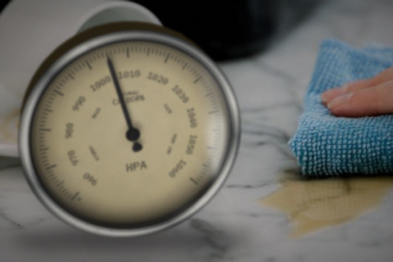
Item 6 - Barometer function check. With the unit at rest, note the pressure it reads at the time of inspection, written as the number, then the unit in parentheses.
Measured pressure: 1005 (hPa)
